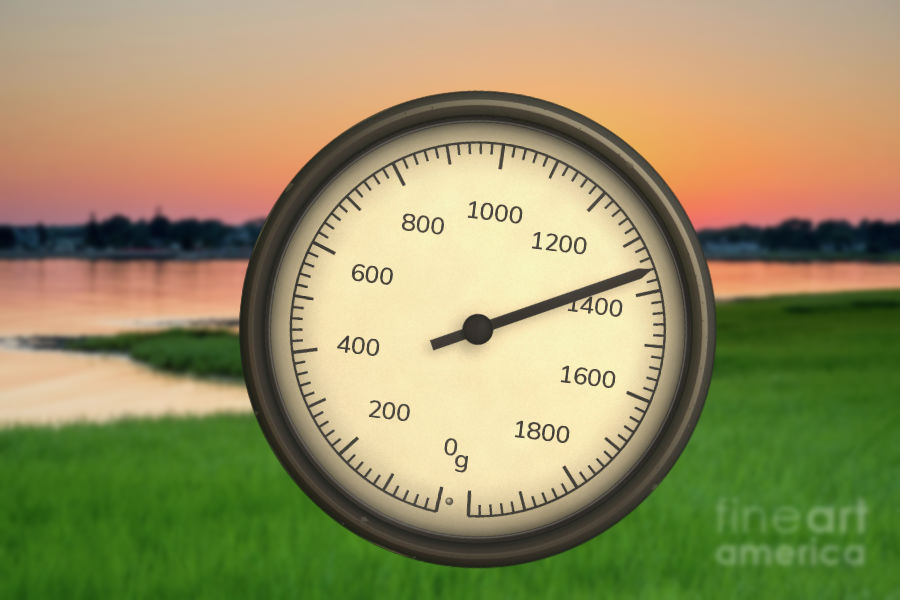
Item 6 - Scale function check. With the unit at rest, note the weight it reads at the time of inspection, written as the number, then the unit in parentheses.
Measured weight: 1360 (g)
